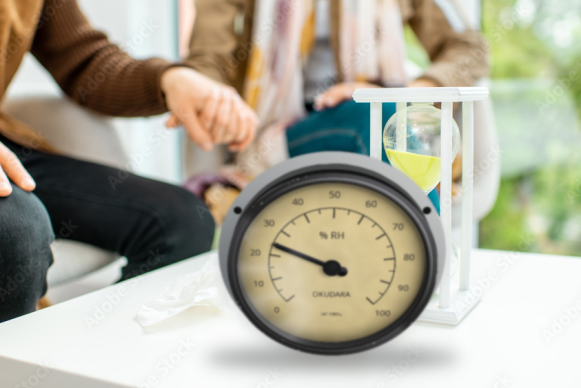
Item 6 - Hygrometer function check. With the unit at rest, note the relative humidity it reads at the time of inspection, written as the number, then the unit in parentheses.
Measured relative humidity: 25 (%)
